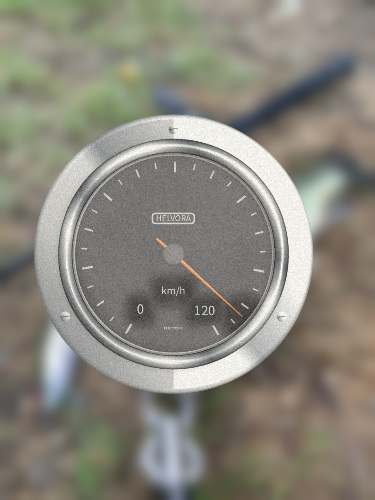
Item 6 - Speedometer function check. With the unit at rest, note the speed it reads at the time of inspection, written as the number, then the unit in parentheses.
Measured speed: 112.5 (km/h)
